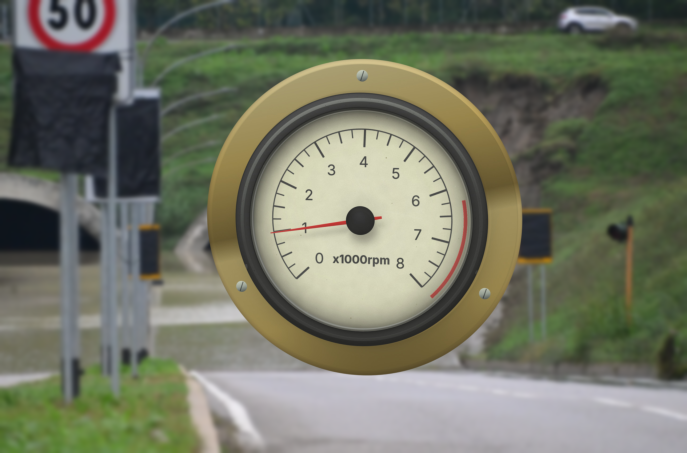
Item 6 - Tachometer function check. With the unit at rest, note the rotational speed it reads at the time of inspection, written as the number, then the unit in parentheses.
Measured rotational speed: 1000 (rpm)
